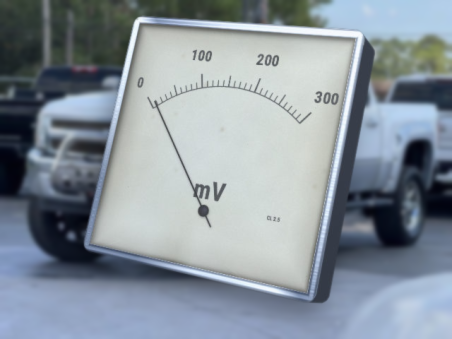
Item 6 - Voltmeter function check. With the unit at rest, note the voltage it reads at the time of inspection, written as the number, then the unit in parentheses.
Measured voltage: 10 (mV)
